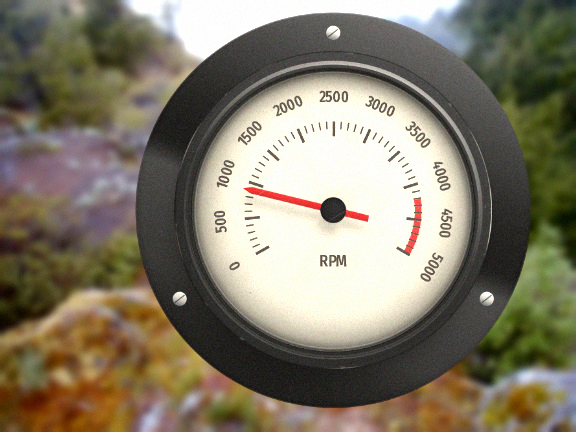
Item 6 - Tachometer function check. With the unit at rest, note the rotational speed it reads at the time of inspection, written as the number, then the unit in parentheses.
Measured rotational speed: 900 (rpm)
